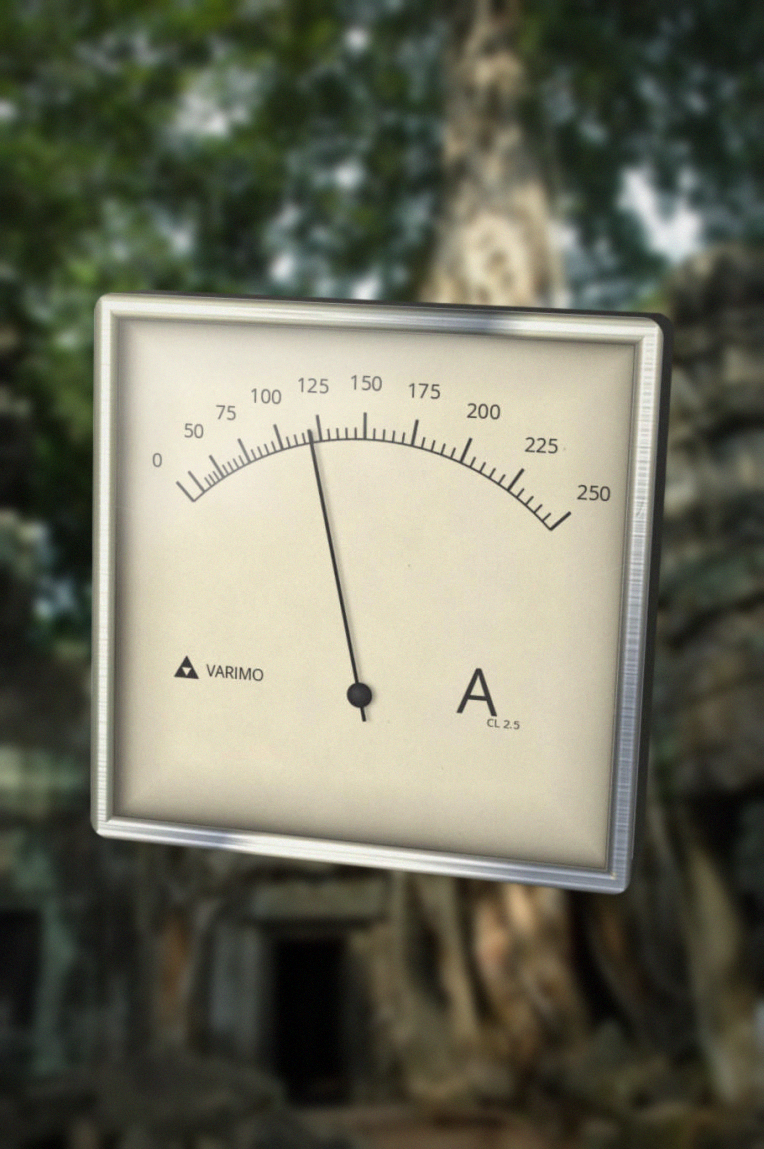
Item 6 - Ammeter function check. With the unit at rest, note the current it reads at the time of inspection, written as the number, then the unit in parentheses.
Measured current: 120 (A)
